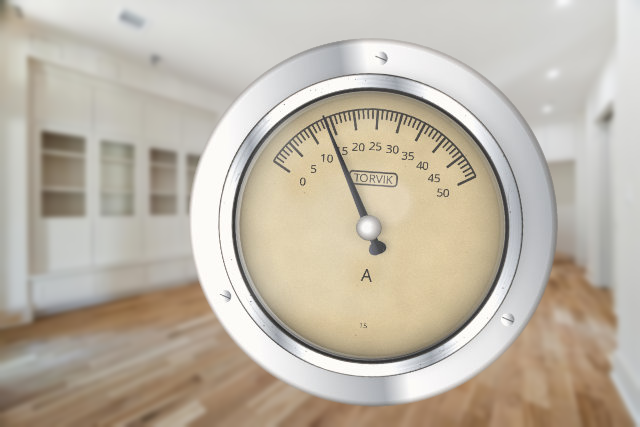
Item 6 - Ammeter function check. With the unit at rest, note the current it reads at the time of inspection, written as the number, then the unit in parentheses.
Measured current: 14 (A)
